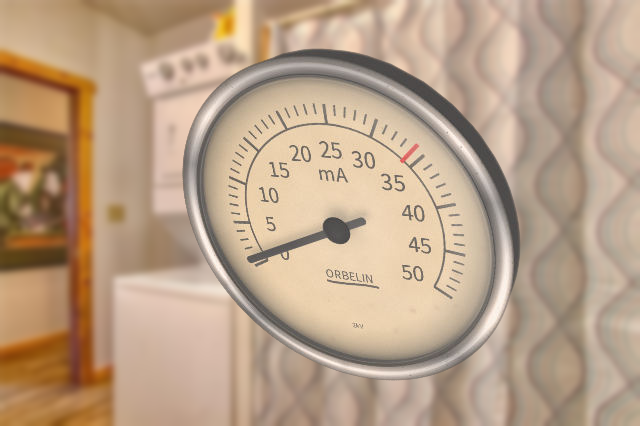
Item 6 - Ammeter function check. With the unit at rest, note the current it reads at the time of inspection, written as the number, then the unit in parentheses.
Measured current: 1 (mA)
